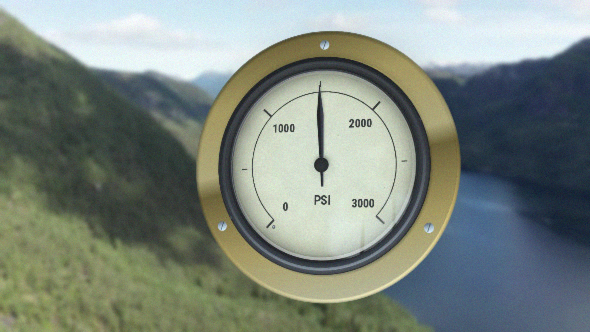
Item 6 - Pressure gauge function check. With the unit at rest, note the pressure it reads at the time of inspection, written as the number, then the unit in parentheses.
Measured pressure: 1500 (psi)
